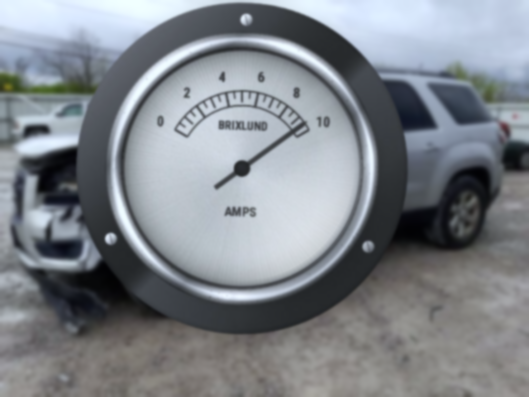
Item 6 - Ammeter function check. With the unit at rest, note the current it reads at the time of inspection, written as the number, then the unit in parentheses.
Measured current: 9.5 (A)
